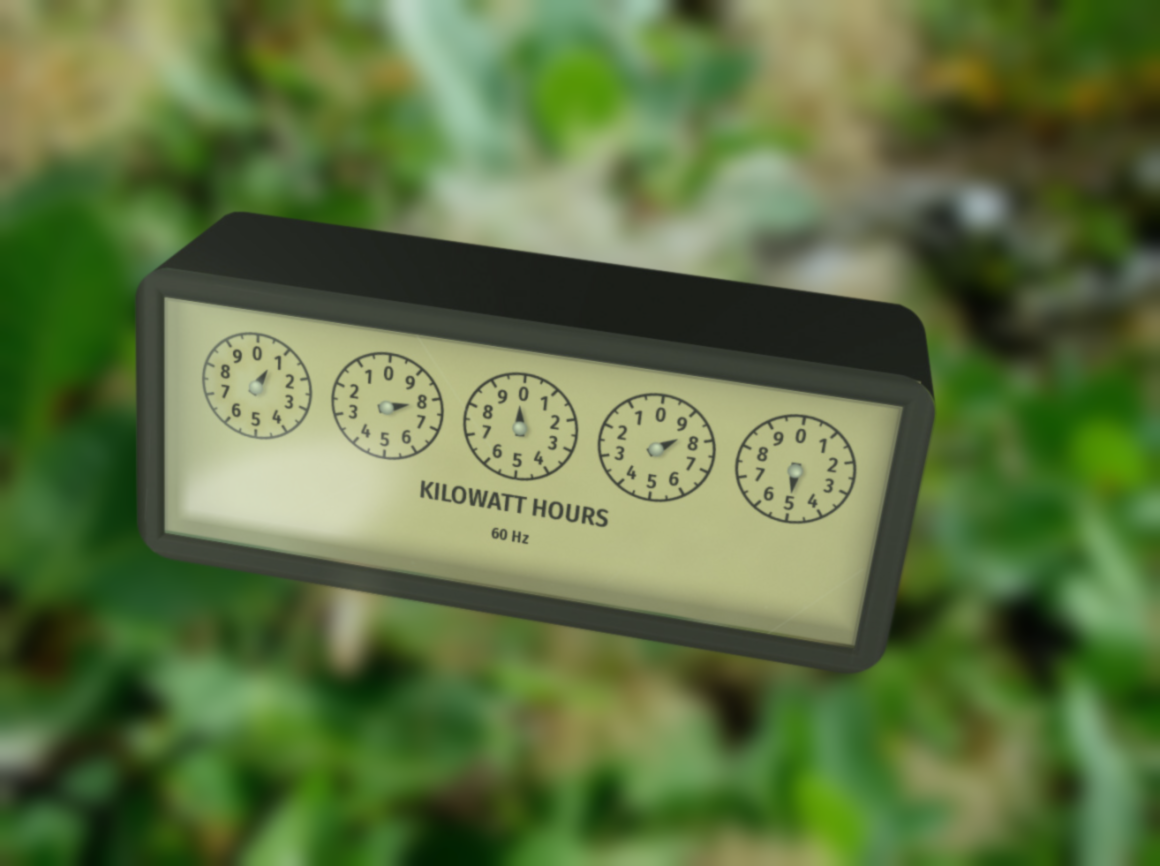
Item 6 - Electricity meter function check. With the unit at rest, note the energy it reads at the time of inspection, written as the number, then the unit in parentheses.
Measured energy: 7985 (kWh)
